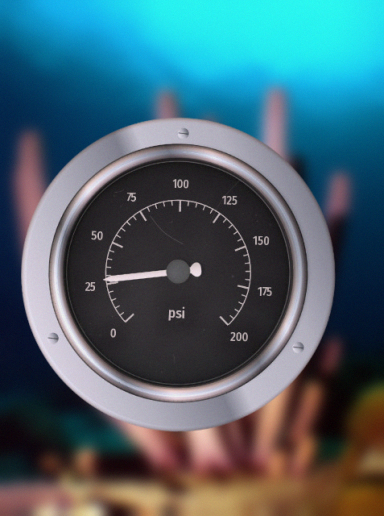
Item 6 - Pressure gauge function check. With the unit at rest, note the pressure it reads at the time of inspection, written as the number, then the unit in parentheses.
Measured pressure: 27.5 (psi)
